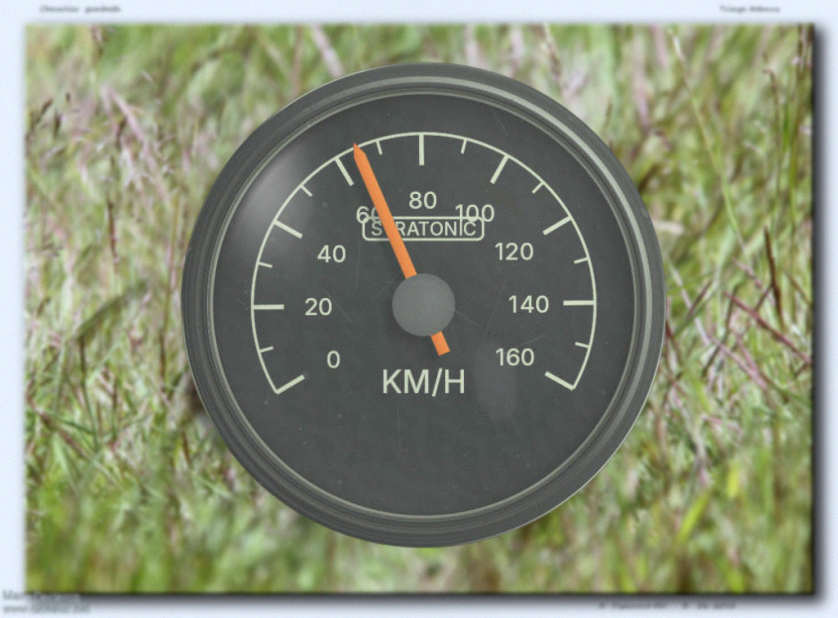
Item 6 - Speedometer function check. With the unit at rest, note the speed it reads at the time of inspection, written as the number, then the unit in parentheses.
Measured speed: 65 (km/h)
